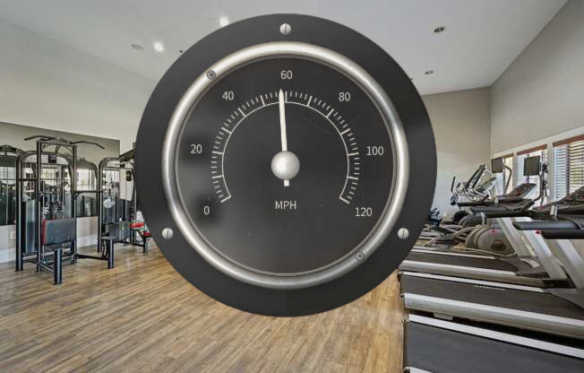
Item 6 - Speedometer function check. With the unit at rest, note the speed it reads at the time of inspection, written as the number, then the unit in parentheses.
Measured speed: 58 (mph)
